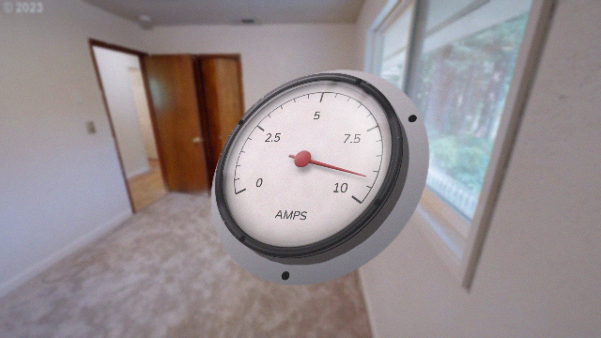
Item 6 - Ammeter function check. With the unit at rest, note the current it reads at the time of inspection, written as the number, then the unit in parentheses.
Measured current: 9.25 (A)
